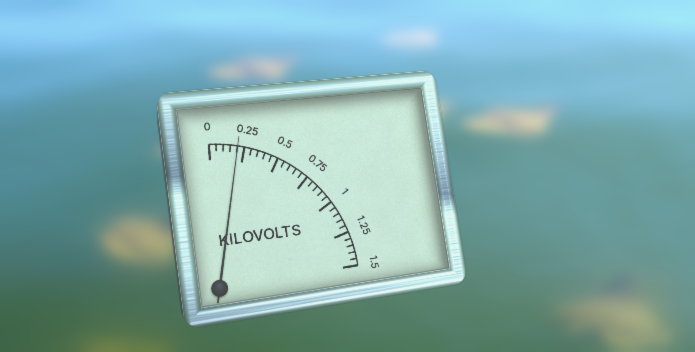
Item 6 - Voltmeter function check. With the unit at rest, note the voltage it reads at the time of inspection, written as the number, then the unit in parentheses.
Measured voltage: 0.2 (kV)
